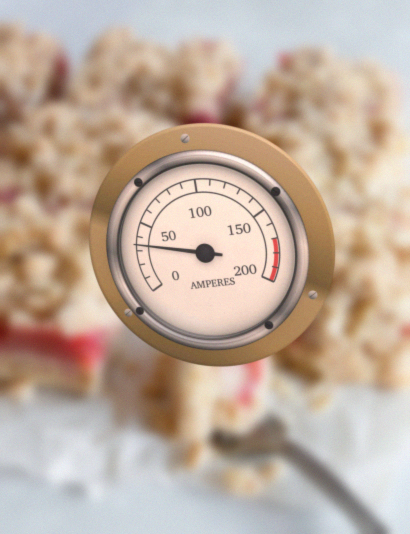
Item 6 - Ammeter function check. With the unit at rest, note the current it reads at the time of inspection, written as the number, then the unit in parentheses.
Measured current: 35 (A)
